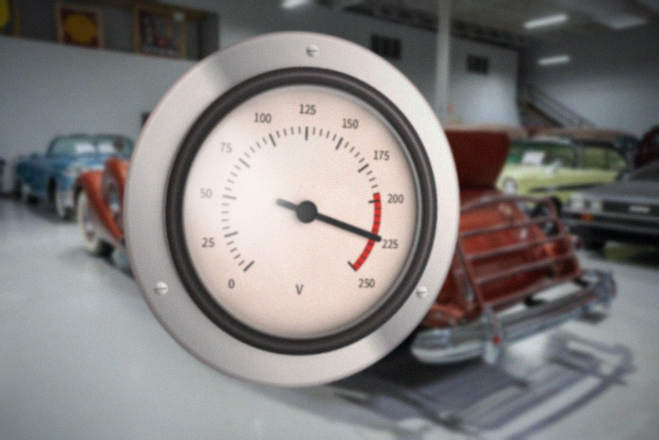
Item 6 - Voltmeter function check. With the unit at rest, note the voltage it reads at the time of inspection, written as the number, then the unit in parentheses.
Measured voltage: 225 (V)
